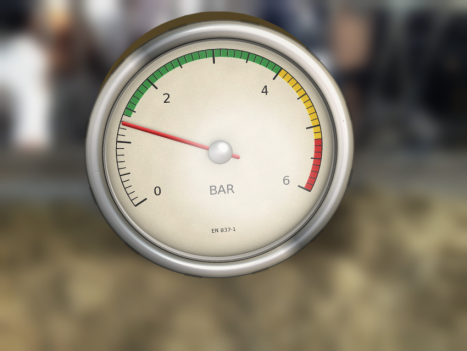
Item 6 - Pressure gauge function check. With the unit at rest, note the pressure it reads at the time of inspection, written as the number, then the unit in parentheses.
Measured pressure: 1.3 (bar)
